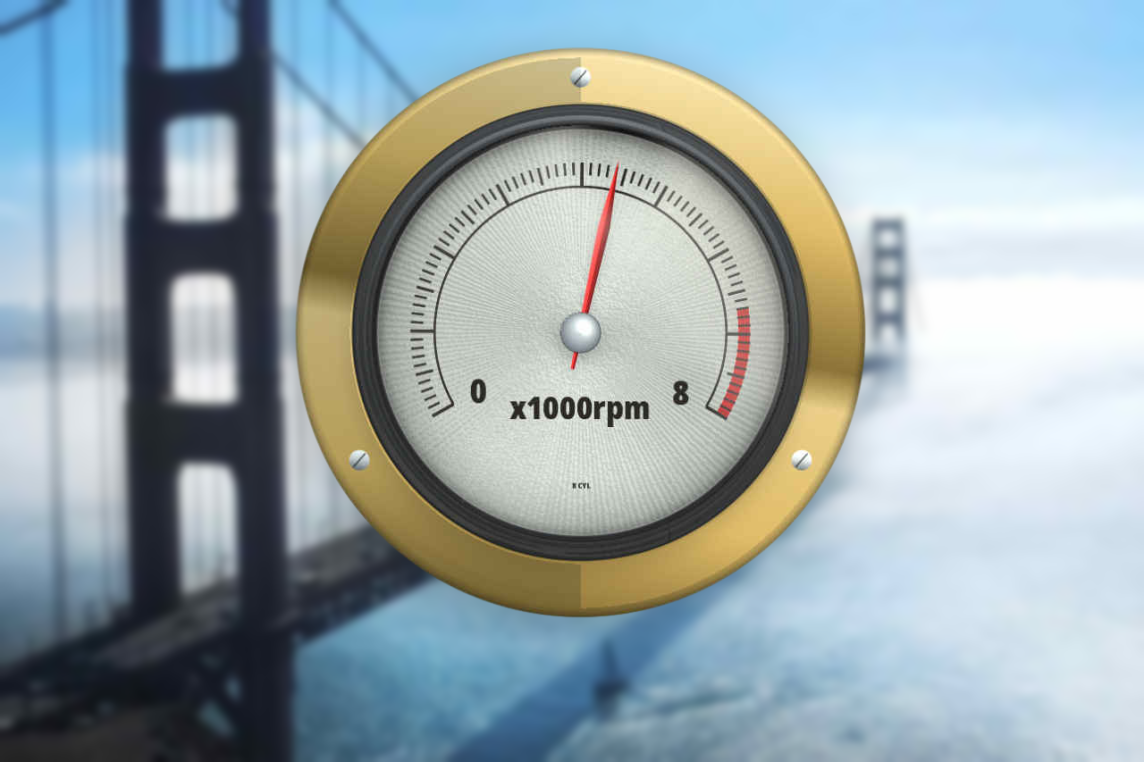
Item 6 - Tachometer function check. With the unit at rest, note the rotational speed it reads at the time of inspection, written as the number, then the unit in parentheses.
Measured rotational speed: 4400 (rpm)
